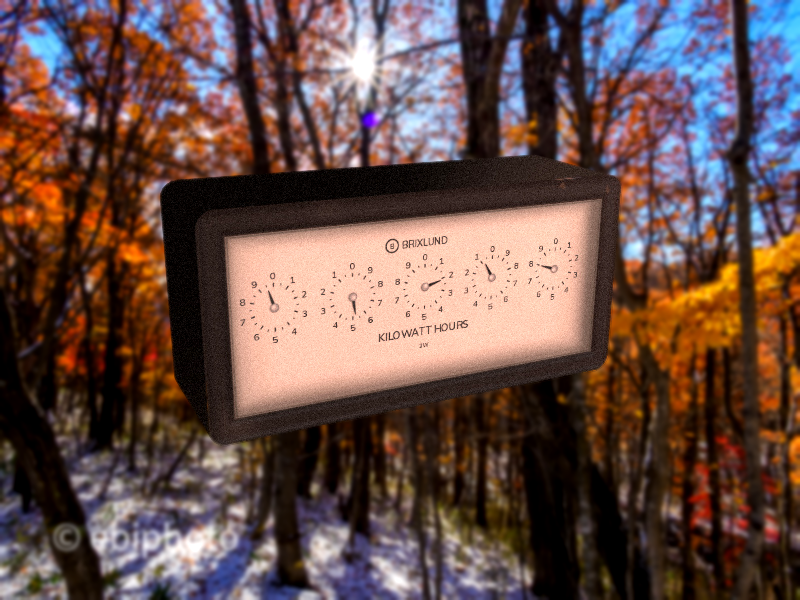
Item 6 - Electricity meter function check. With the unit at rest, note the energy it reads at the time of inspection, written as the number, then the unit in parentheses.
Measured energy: 95208 (kWh)
